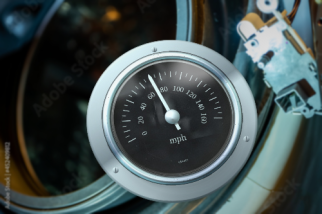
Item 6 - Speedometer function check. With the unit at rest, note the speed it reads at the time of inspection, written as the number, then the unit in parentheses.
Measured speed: 70 (mph)
